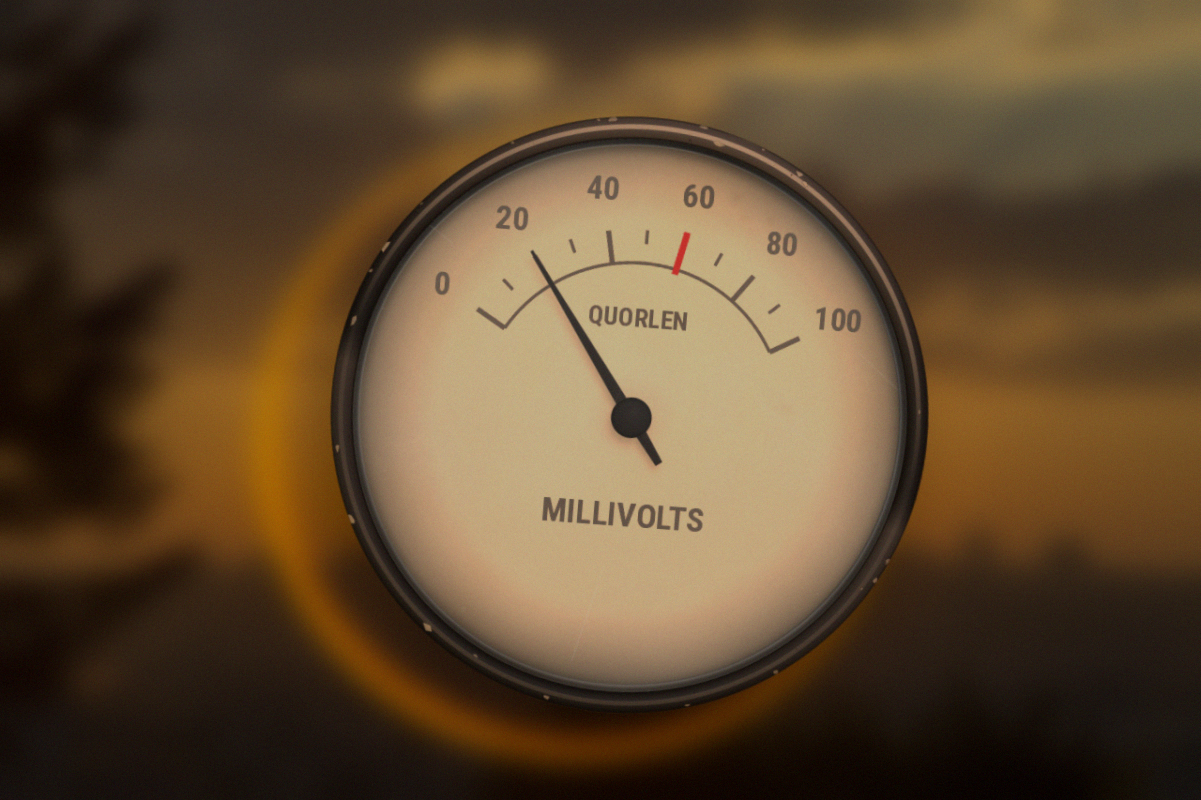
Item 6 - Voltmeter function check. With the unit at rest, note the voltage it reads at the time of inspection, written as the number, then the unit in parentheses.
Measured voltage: 20 (mV)
